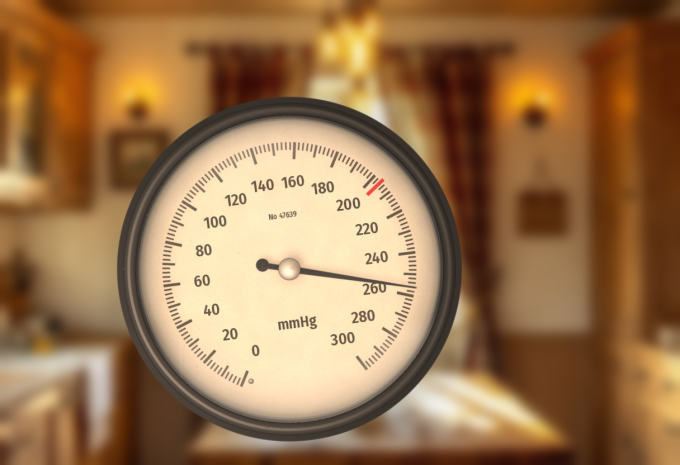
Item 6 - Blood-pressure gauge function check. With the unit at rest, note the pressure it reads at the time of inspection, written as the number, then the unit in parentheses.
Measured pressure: 256 (mmHg)
